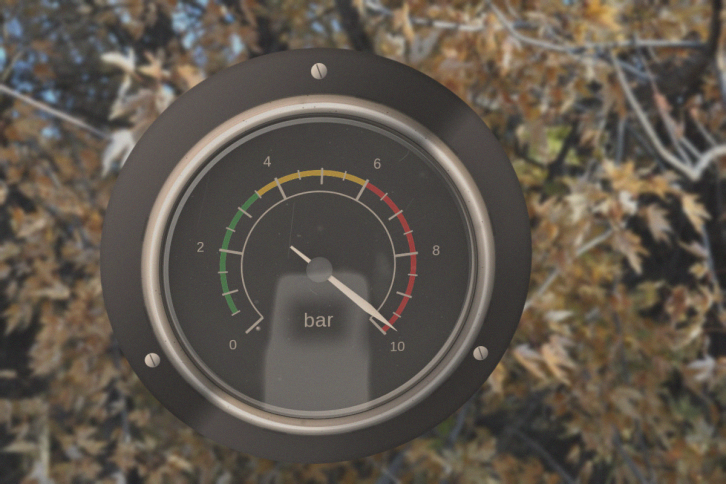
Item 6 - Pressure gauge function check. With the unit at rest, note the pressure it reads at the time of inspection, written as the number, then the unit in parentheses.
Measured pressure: 9.75 (bar)
